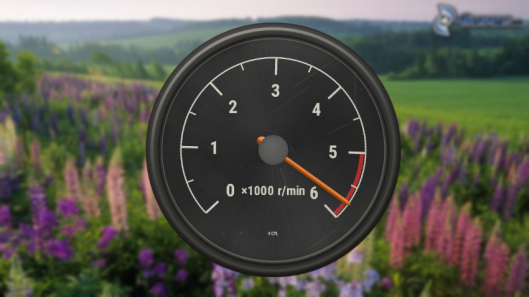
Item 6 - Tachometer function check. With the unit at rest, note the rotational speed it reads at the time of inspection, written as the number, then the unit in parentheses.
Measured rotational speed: 5750 (rpm)
